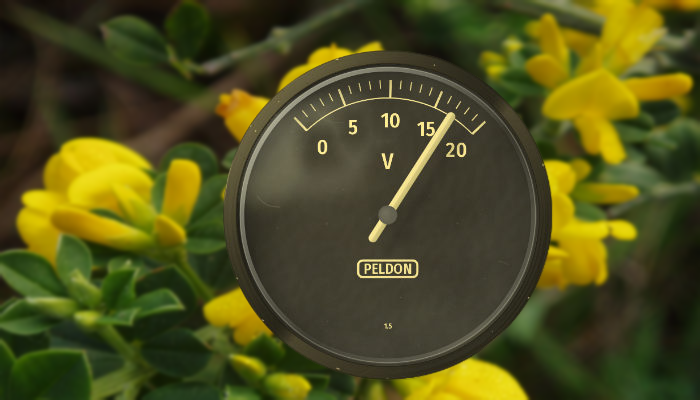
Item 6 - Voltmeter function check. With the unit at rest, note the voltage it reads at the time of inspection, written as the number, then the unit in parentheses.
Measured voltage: 17 (V)
